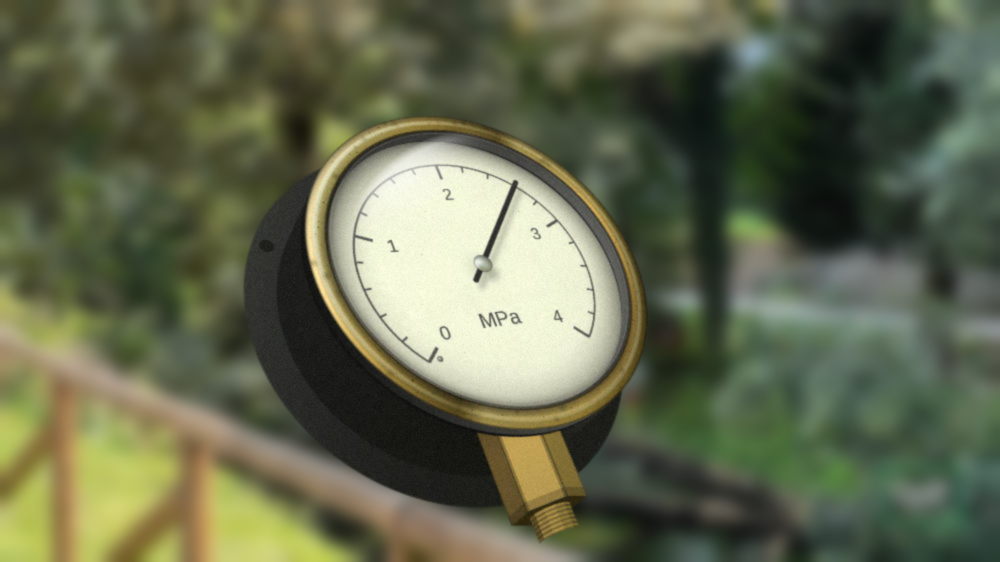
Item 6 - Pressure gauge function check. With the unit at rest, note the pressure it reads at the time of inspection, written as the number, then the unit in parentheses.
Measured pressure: 2.6 (MPa)
